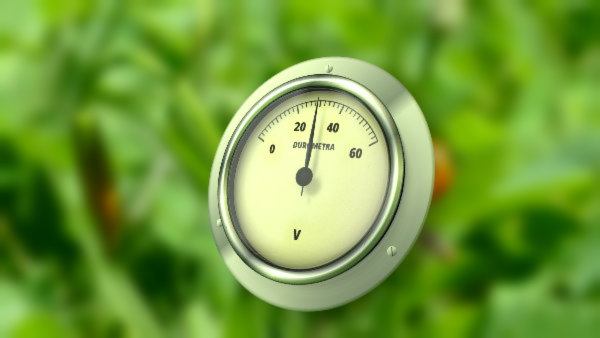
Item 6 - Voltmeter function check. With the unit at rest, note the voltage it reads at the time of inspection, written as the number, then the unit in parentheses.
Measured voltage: 30 (V)
